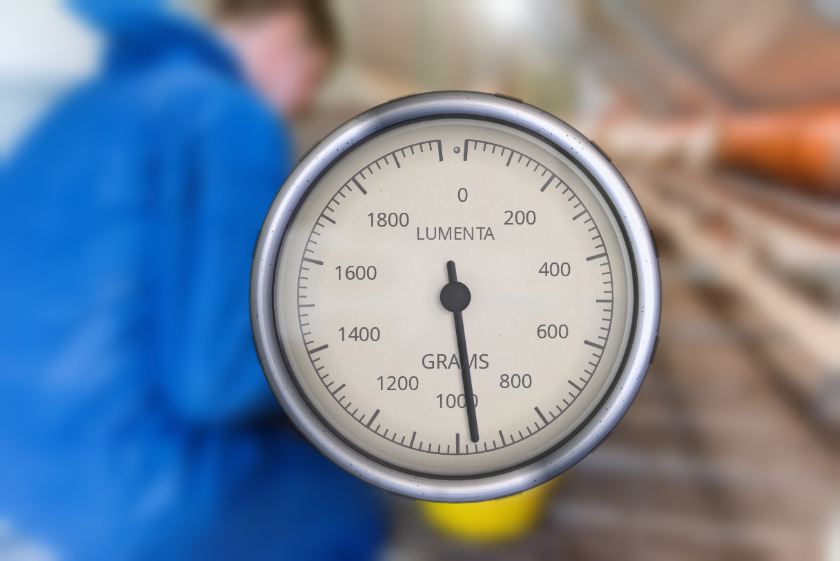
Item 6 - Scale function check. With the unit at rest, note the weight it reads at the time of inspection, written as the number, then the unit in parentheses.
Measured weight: 960 (g)
